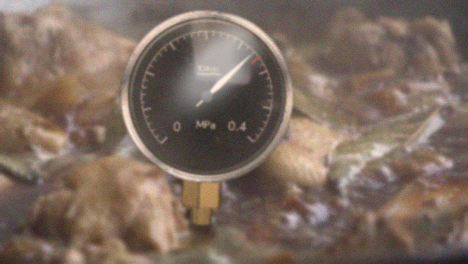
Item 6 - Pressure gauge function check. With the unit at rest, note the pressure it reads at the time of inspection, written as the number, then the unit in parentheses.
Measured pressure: 0.27 (MPa)
